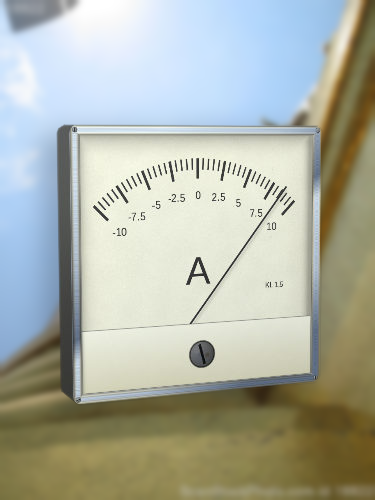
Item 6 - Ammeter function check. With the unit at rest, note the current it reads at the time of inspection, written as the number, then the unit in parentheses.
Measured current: 8.5 (A)
